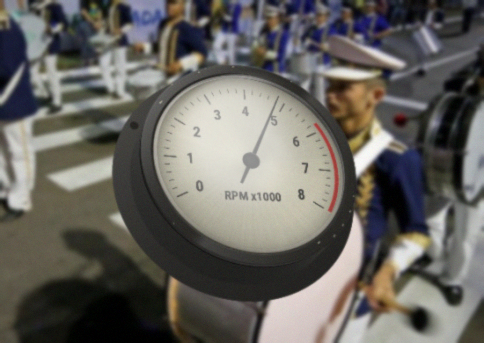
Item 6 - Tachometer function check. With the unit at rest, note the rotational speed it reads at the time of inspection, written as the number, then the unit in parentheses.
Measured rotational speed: 4800 (rpm)
